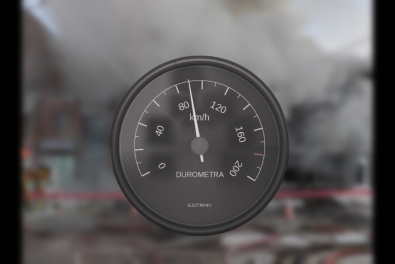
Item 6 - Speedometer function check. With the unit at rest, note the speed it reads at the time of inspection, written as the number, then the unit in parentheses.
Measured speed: 90 (km/h)
